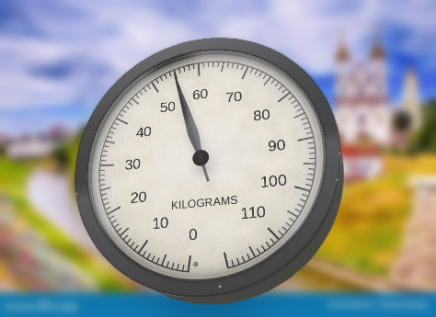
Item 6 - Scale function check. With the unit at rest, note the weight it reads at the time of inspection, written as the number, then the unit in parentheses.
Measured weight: 55 (kg)
